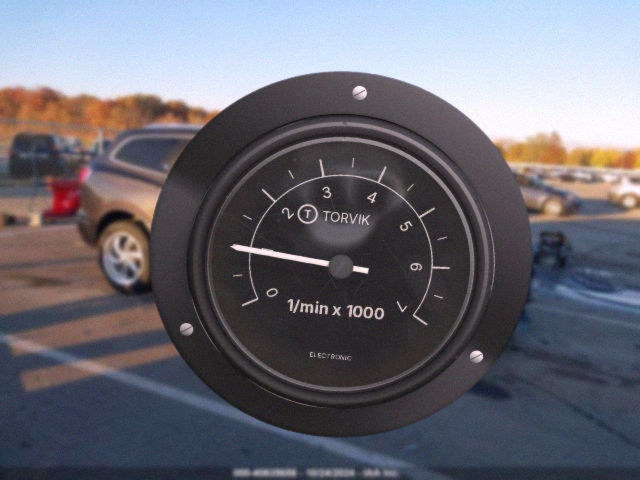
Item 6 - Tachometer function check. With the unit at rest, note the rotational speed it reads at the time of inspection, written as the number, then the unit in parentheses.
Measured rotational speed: 1000 (rpm)
